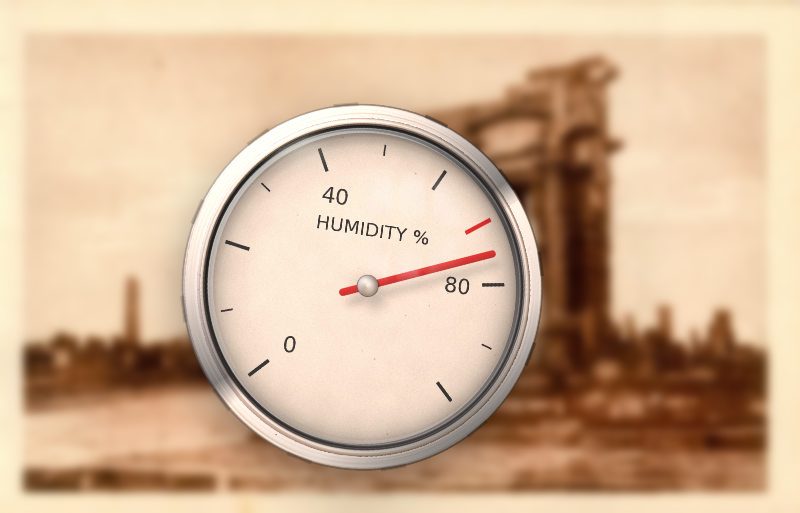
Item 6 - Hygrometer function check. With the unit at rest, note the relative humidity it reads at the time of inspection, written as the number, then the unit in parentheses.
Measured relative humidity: 75 (%)
